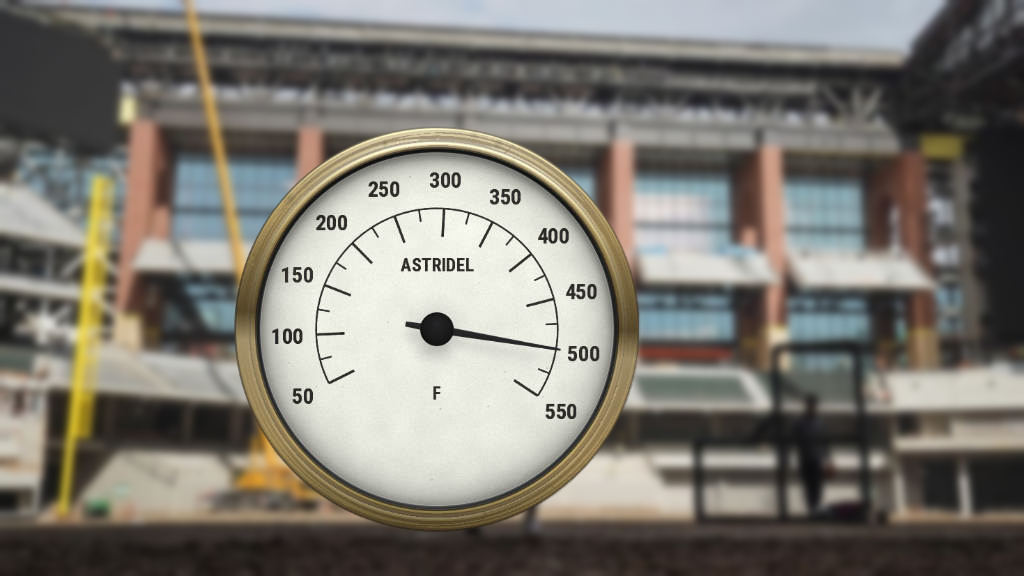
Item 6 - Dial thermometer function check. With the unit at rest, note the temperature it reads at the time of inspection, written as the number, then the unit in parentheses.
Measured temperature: 500 (°F)
